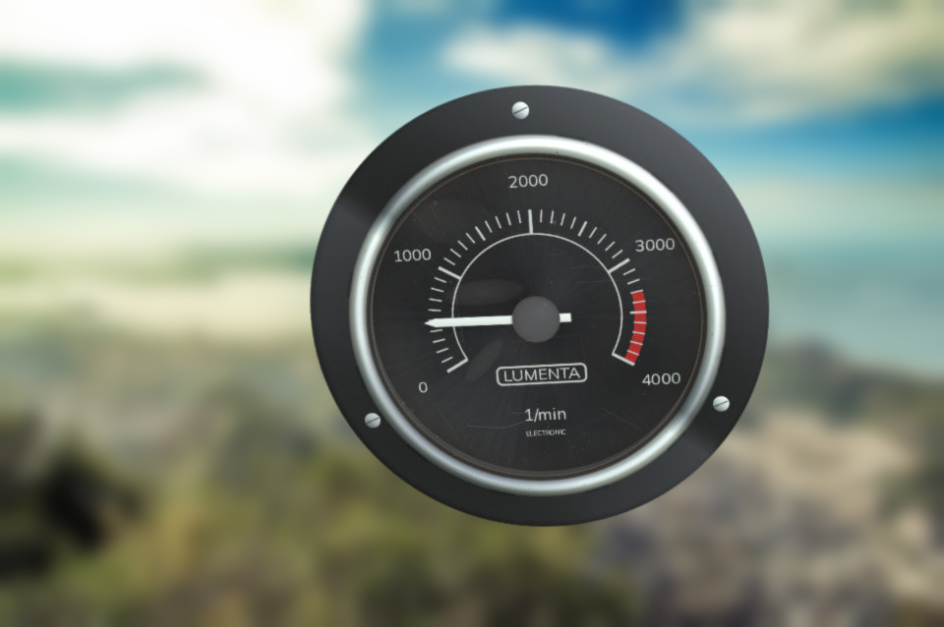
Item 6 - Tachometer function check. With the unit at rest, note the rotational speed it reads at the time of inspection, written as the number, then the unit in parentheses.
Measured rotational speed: 500 (rpm)
